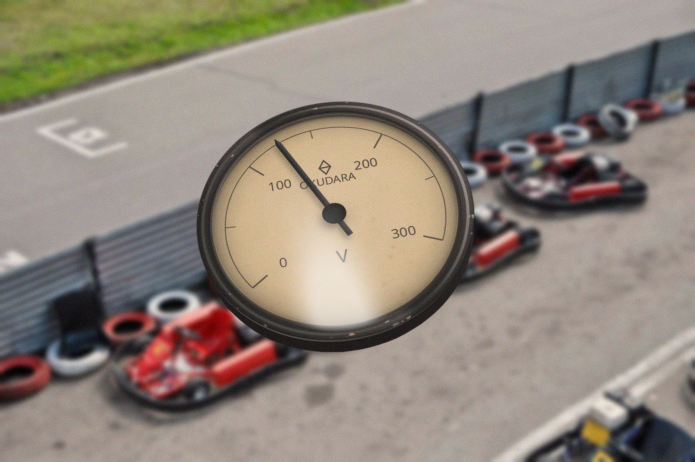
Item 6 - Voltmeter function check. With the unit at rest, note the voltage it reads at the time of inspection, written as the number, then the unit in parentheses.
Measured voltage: 125 (V)
